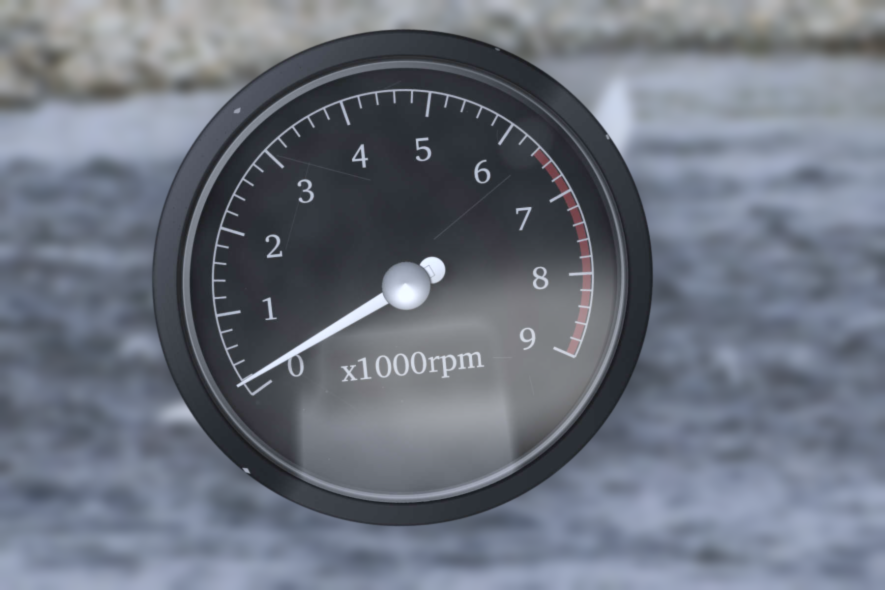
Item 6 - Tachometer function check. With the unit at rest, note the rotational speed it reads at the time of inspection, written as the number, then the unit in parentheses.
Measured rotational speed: 200 (rpm)
